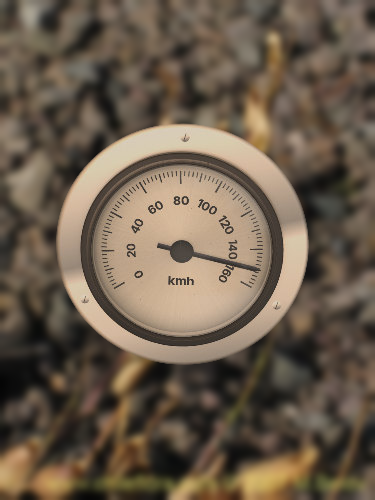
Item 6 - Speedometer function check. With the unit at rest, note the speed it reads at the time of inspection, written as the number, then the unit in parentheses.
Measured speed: 150 (km/h)
